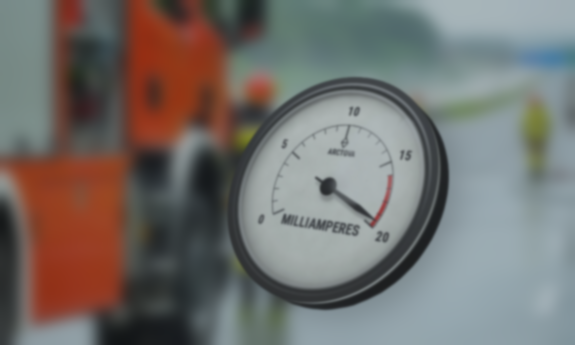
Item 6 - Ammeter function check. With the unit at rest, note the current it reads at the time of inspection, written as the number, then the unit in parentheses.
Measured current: 19.5 (mA)
